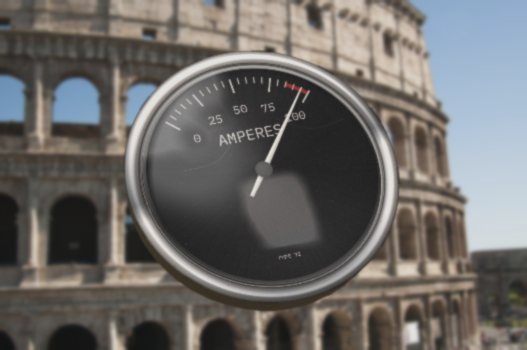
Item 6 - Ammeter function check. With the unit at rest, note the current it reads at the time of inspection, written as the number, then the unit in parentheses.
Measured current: 95 (A)
